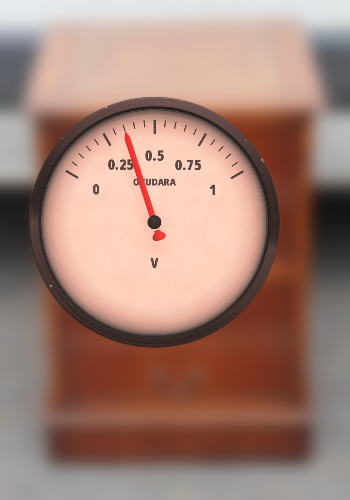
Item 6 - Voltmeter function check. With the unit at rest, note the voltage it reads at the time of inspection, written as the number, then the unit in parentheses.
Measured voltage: 0.35 (V)
